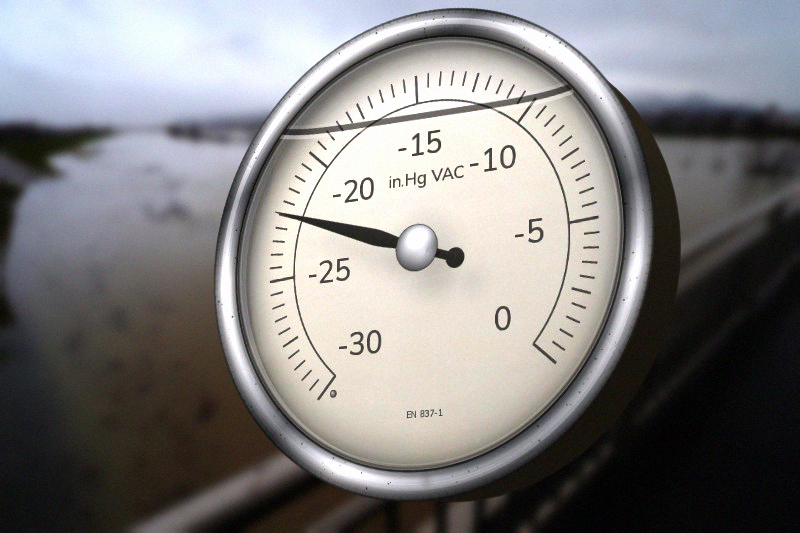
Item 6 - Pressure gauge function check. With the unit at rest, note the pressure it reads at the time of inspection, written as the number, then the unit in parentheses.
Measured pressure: -22.5 (inHg)
